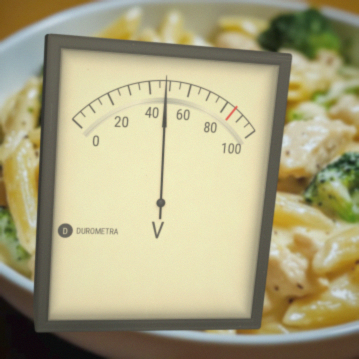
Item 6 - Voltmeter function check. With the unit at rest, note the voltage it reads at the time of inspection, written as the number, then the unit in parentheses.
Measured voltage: 47.5 (V)
